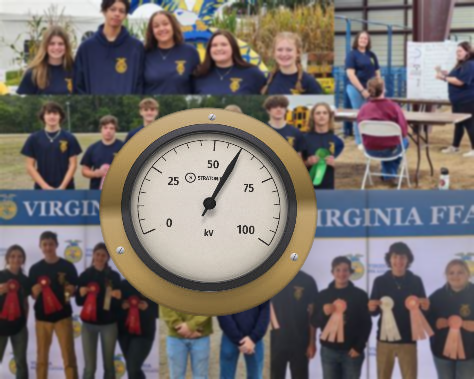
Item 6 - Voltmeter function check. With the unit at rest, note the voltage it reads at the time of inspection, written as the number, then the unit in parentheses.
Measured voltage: 60 (kV)
